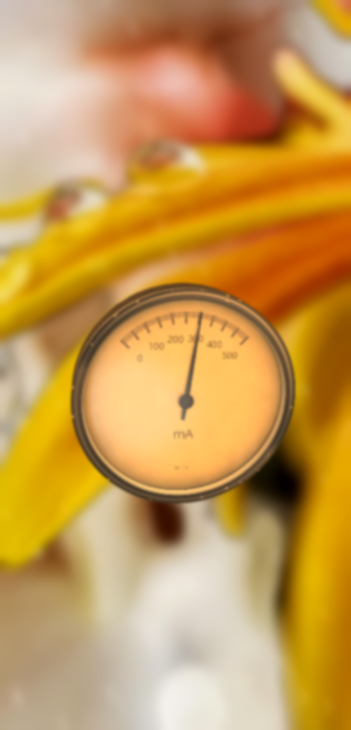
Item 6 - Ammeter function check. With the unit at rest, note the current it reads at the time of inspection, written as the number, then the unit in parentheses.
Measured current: 300 (mA)
